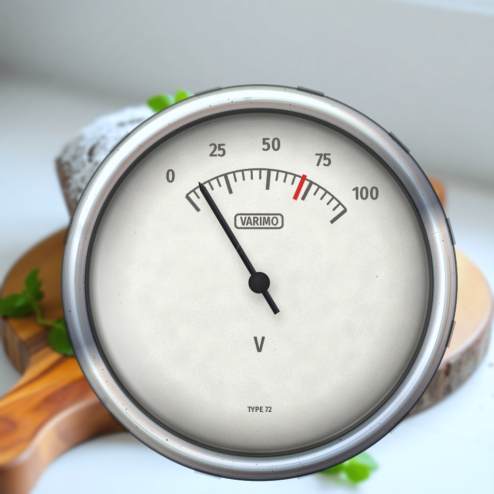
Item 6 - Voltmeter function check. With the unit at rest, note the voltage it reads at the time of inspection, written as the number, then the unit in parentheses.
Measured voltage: 10 (V)
